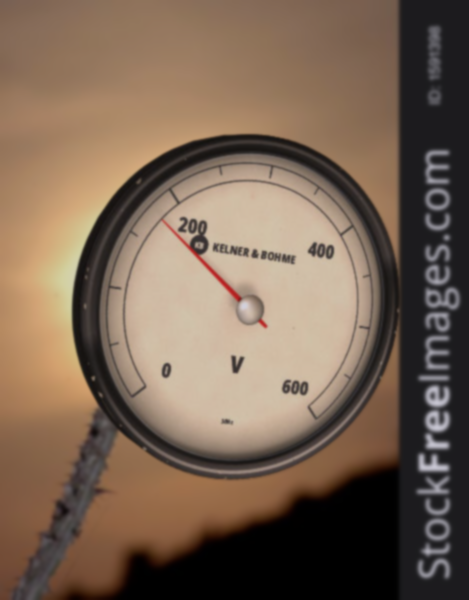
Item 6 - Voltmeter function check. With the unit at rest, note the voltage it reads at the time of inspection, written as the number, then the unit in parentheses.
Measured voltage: 175 (V)
